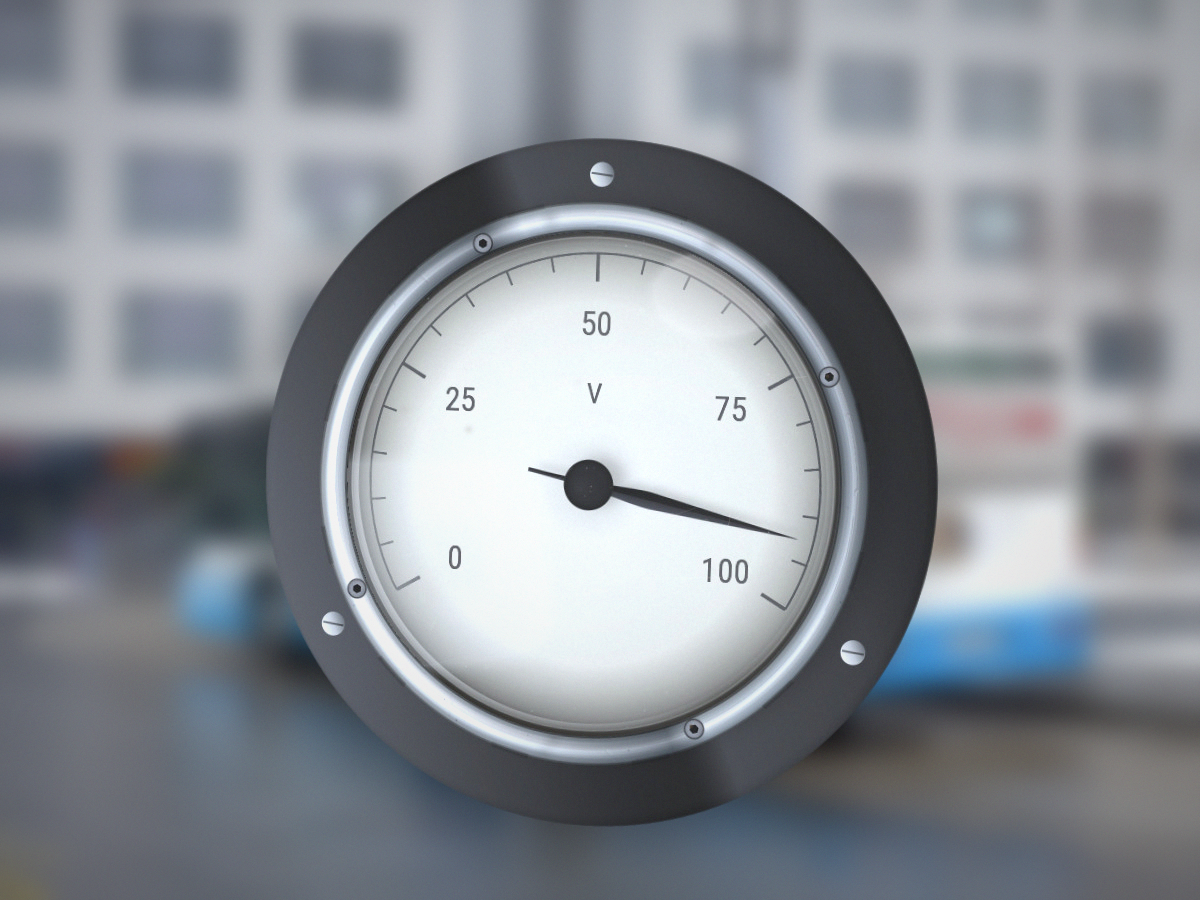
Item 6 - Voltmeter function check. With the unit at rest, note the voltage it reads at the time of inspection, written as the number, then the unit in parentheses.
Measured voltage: 92.5 (V)
